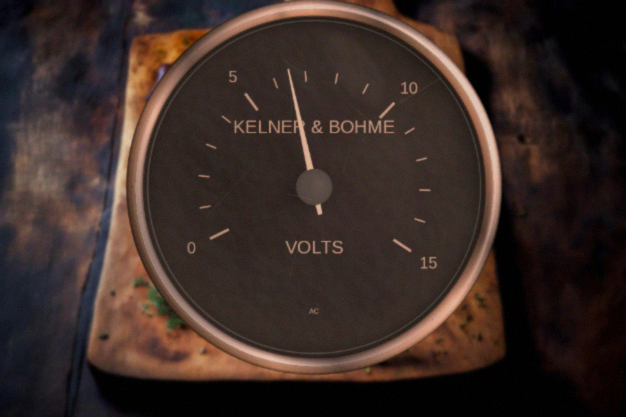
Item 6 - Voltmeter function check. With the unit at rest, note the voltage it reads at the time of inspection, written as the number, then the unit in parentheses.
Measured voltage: 6.5 (V)
